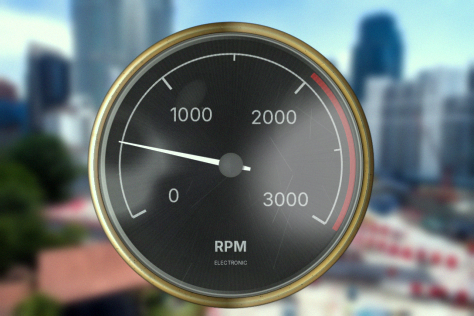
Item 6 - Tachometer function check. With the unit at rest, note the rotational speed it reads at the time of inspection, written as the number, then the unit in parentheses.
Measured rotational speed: 500 (rpm)
